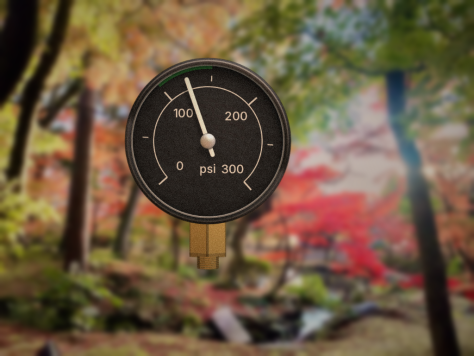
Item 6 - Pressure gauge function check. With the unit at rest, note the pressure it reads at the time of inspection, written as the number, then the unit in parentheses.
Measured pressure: 125 (psi)
